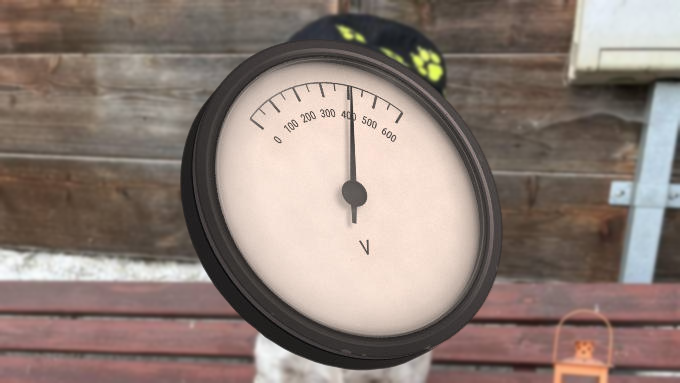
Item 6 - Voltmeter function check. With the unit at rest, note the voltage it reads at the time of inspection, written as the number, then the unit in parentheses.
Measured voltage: 400 (V)
